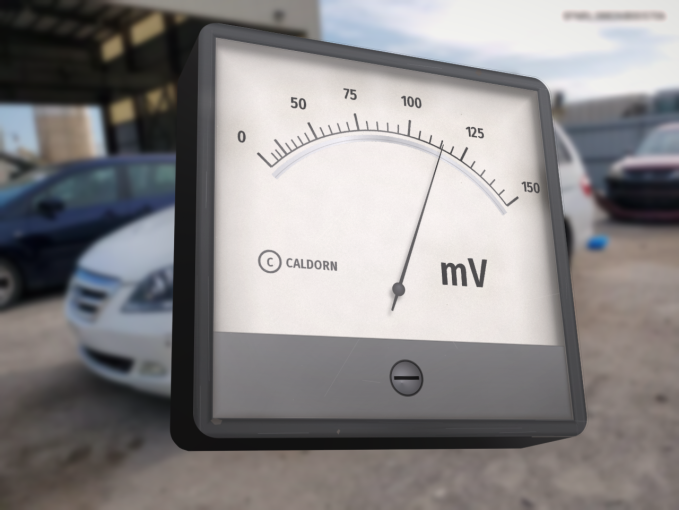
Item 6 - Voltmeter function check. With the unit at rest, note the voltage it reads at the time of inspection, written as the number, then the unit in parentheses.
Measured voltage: 115 (mV)
